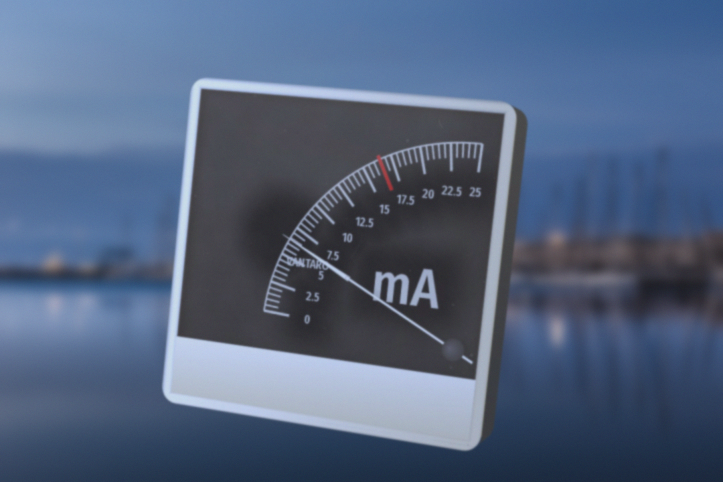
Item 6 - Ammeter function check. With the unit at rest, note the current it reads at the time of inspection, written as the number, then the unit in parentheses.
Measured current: 6.5 (mA)
